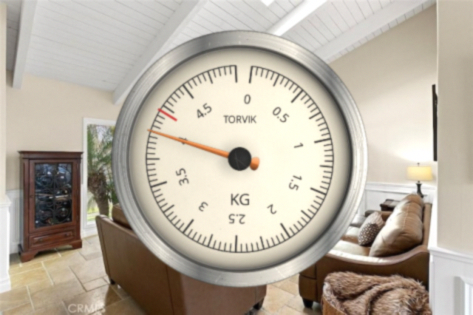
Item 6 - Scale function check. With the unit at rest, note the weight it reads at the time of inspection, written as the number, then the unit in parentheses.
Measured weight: 4 (kg)
